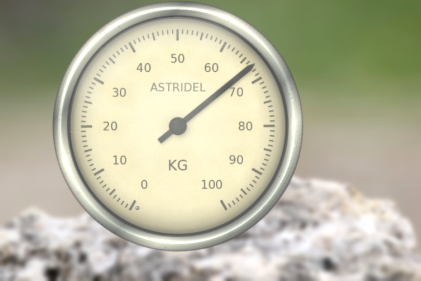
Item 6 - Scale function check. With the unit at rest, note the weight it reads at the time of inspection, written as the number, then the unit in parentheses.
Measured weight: 67 (kg)
